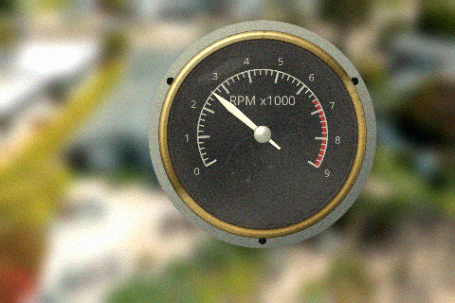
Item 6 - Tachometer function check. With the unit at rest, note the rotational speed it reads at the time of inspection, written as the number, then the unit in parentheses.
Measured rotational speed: 2600 (rpm)
